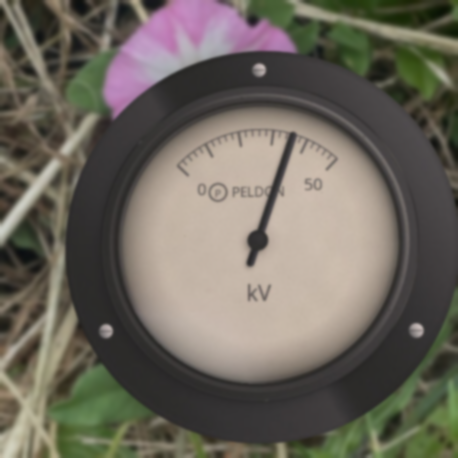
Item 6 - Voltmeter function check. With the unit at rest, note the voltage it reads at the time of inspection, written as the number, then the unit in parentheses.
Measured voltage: 36 (kV)
